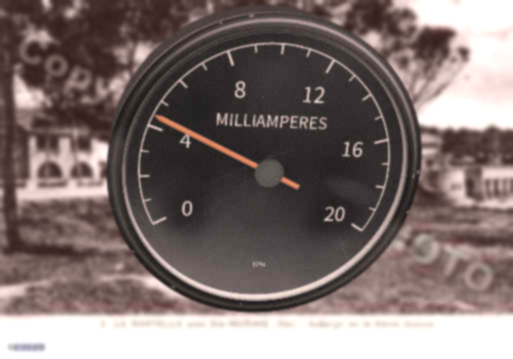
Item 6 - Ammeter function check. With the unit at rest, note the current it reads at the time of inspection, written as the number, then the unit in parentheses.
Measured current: 4.5 (mA)
